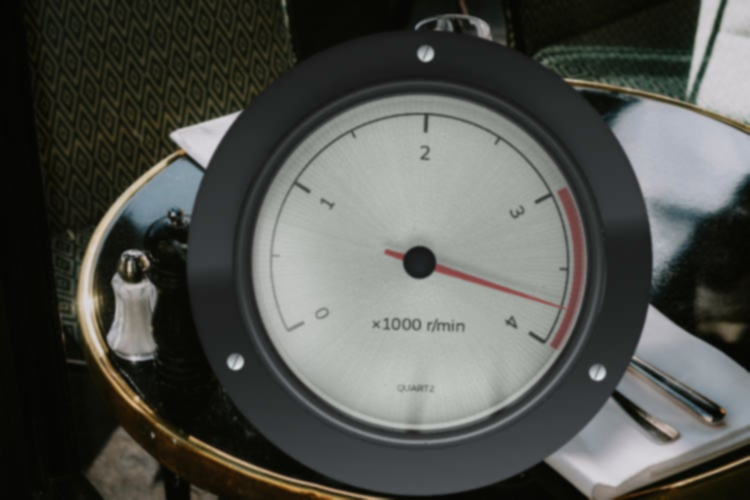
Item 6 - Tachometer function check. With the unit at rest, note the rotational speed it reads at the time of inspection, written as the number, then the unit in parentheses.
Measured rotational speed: 3750 (rpm)
